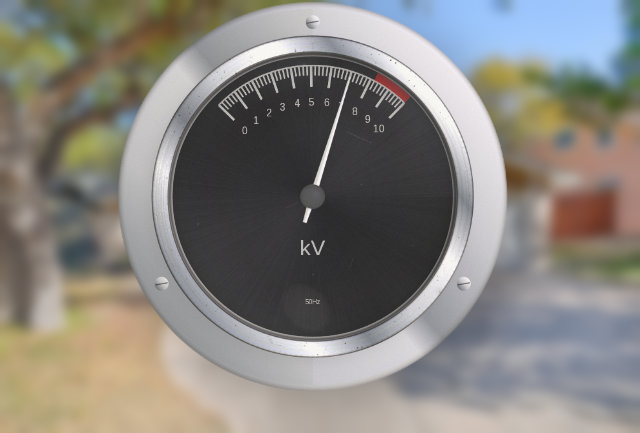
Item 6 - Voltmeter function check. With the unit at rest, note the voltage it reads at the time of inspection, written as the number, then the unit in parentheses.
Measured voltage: 7 (kV)
